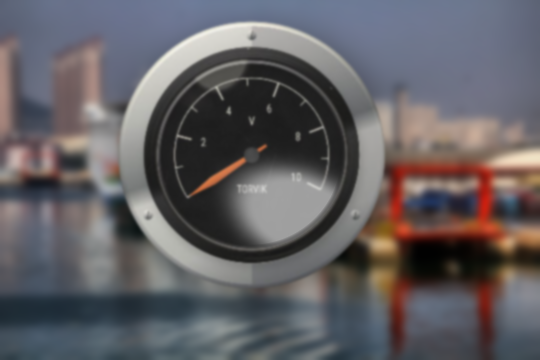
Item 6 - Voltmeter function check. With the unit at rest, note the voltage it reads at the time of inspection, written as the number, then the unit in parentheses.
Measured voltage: 0 (V)
